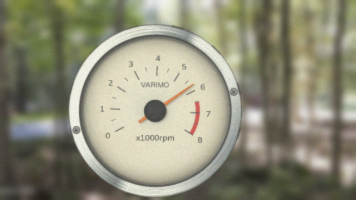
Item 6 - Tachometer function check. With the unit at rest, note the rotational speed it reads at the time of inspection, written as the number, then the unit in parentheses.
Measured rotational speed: 5750 (rpm)
